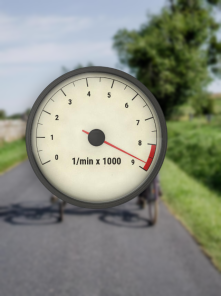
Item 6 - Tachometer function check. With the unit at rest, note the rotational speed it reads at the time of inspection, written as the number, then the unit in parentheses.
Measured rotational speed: 8750 (rpm)
